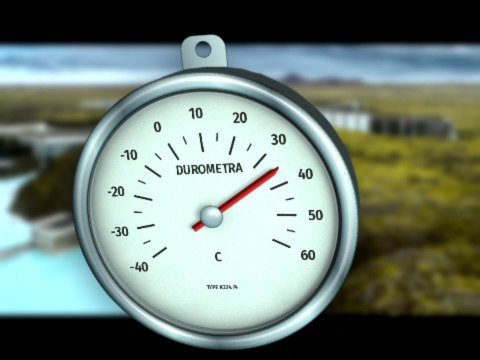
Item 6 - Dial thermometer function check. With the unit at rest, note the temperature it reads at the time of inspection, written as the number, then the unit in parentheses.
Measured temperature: 35 (°C)
